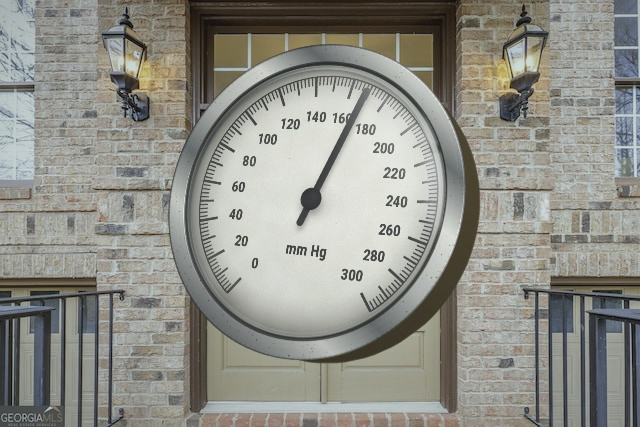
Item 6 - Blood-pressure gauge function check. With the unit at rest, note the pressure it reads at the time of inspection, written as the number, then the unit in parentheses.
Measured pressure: 170 (mmHg)
